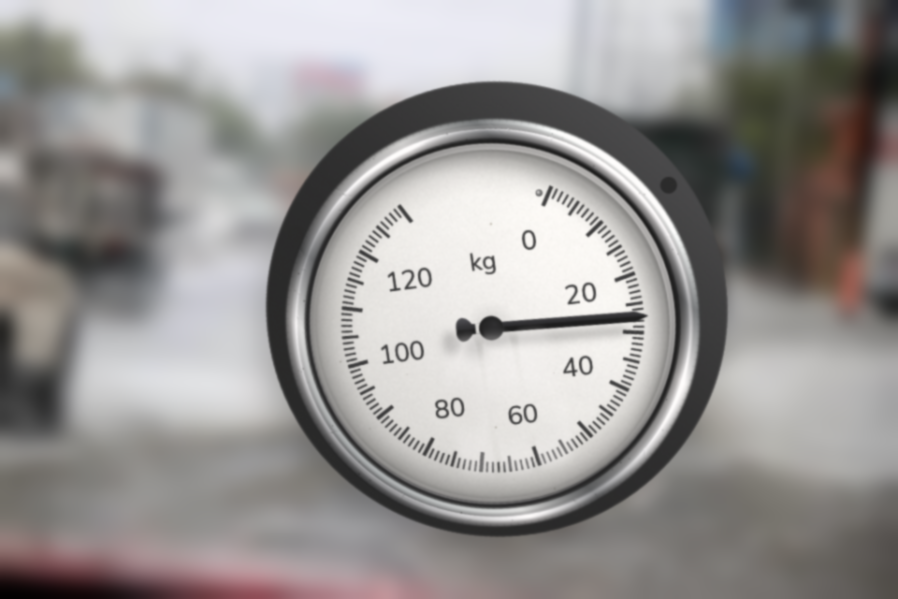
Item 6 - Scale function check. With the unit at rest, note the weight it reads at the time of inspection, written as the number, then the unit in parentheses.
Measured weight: 27 (kg)
